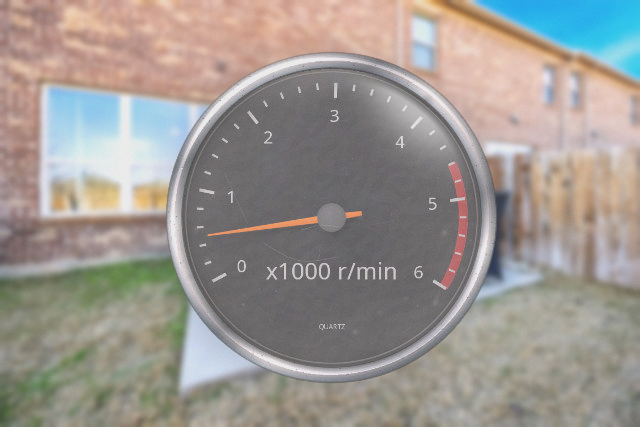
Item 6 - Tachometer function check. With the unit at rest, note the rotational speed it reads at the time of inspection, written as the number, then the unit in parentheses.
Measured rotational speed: 500 (rpm)
